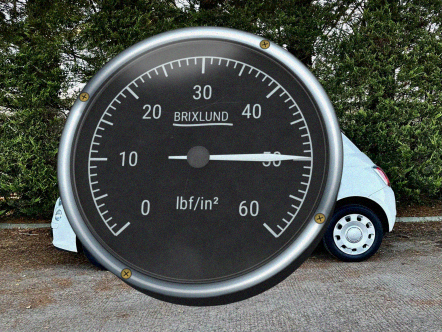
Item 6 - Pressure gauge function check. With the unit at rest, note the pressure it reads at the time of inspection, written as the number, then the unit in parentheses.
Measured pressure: 50 (psi)
